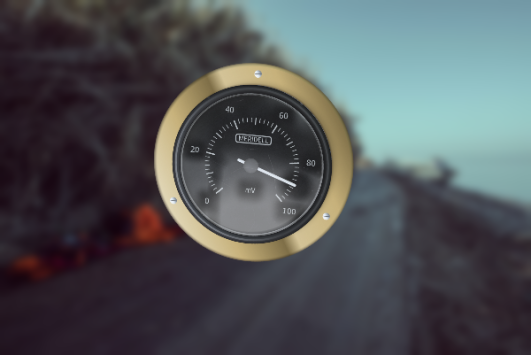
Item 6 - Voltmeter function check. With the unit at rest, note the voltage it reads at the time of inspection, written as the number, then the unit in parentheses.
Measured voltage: 90 (mV)
